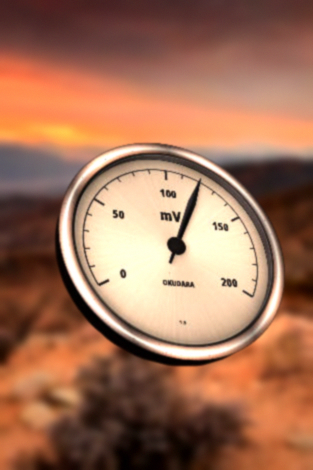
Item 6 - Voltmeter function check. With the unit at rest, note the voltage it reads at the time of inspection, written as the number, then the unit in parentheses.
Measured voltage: 120 (mV)
